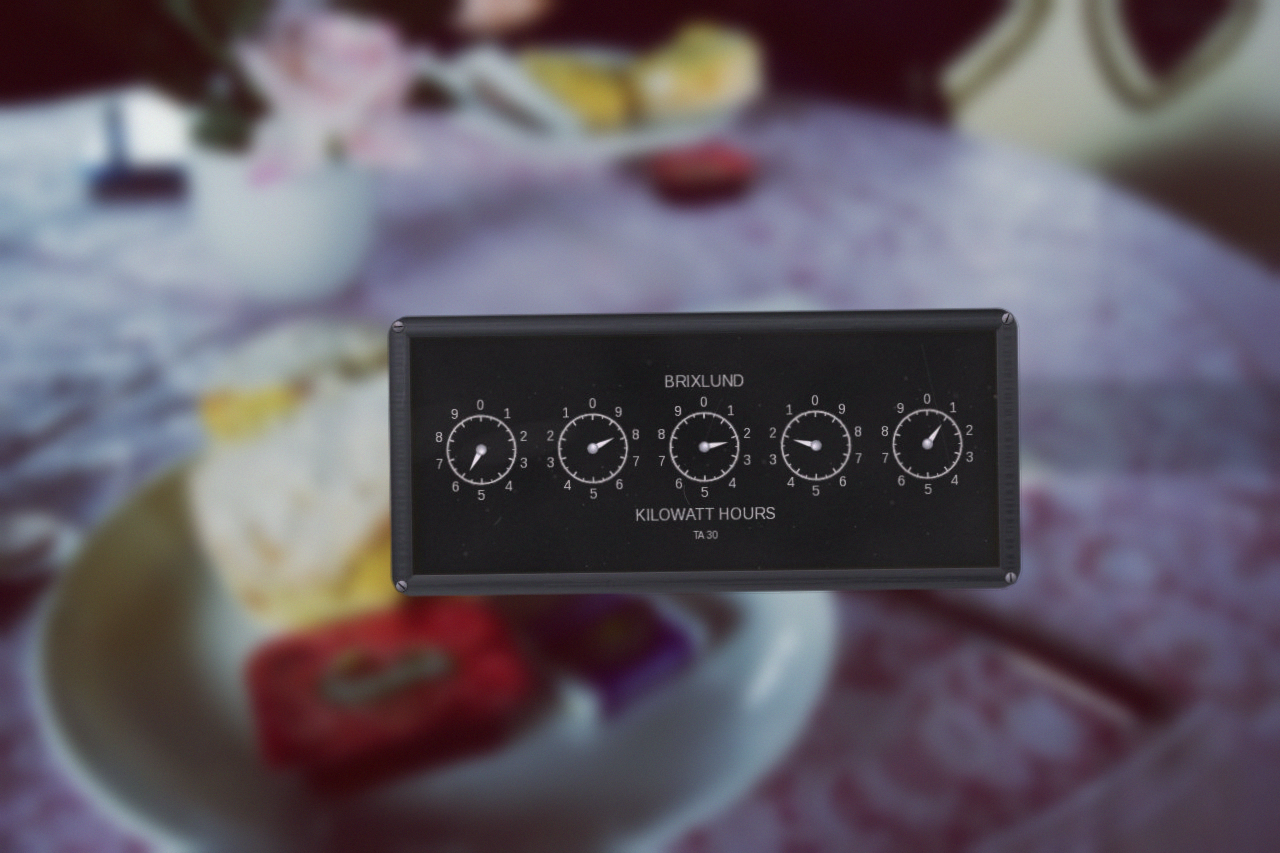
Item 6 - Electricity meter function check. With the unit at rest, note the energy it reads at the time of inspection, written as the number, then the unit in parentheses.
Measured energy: 58221 (kWh)
